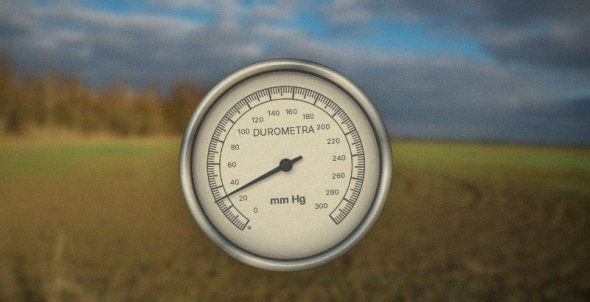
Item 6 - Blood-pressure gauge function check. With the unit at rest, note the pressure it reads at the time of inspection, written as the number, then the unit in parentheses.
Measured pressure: 30 (mmHg)
